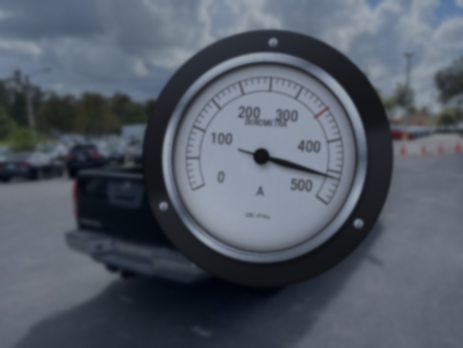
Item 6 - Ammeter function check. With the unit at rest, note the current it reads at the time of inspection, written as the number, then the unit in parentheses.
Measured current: 460 (A)
